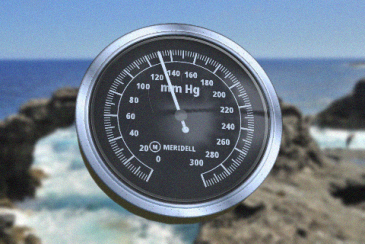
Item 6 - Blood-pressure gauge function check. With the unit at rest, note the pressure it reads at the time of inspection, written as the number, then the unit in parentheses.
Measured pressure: 130 (mmHg)
